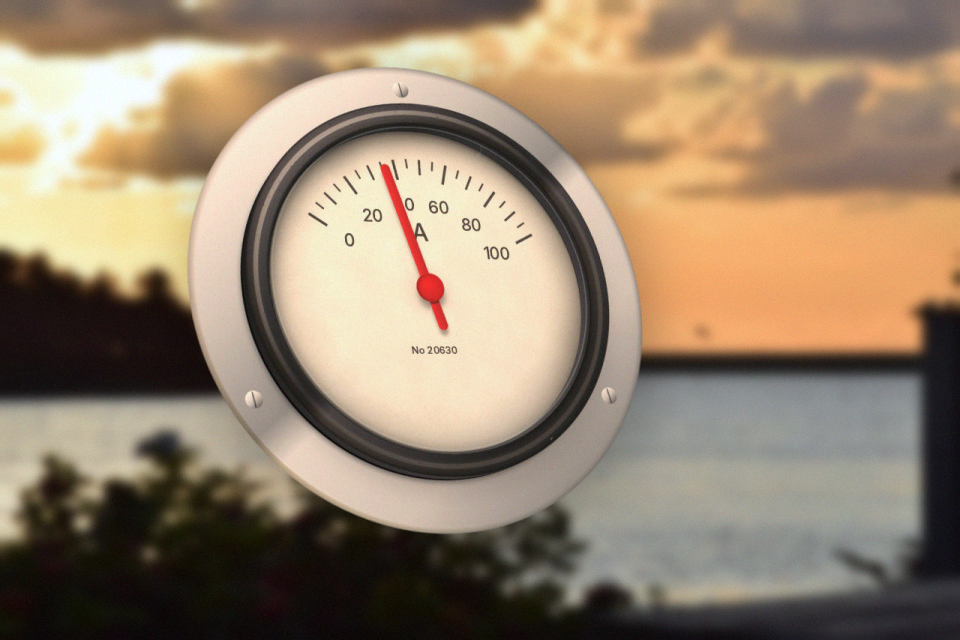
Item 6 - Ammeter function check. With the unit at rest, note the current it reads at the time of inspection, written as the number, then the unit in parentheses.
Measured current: 35 (A)
